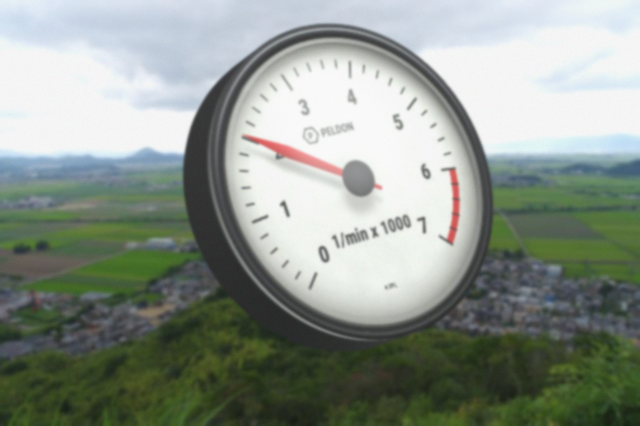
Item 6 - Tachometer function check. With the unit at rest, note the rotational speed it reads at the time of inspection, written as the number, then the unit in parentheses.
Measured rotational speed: 2000 (rpm)
